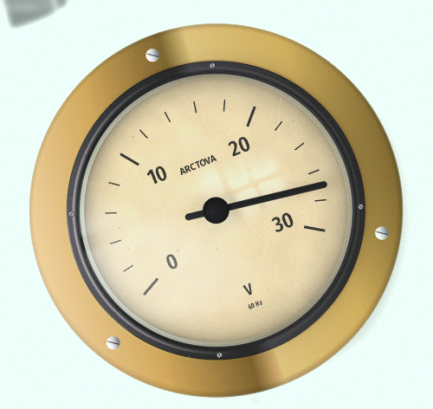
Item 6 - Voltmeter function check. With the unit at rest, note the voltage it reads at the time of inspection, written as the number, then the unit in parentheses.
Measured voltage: 27 (V)
